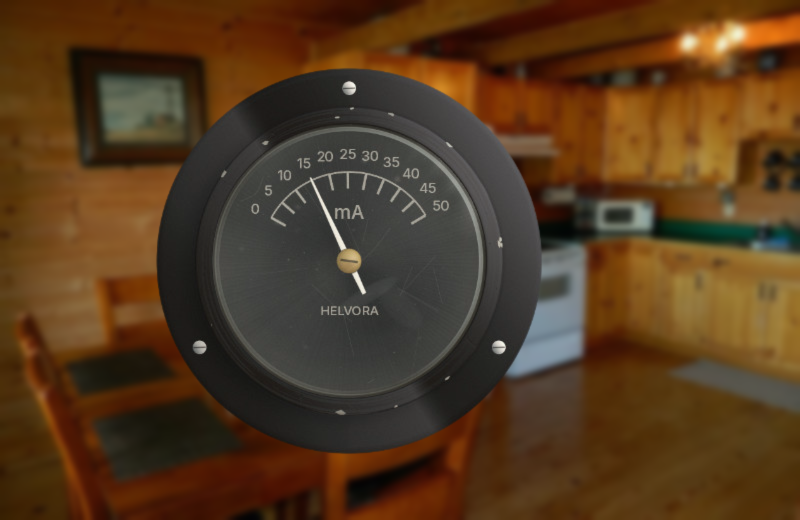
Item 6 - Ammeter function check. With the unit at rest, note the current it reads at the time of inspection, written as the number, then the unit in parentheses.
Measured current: 15 (mA)
